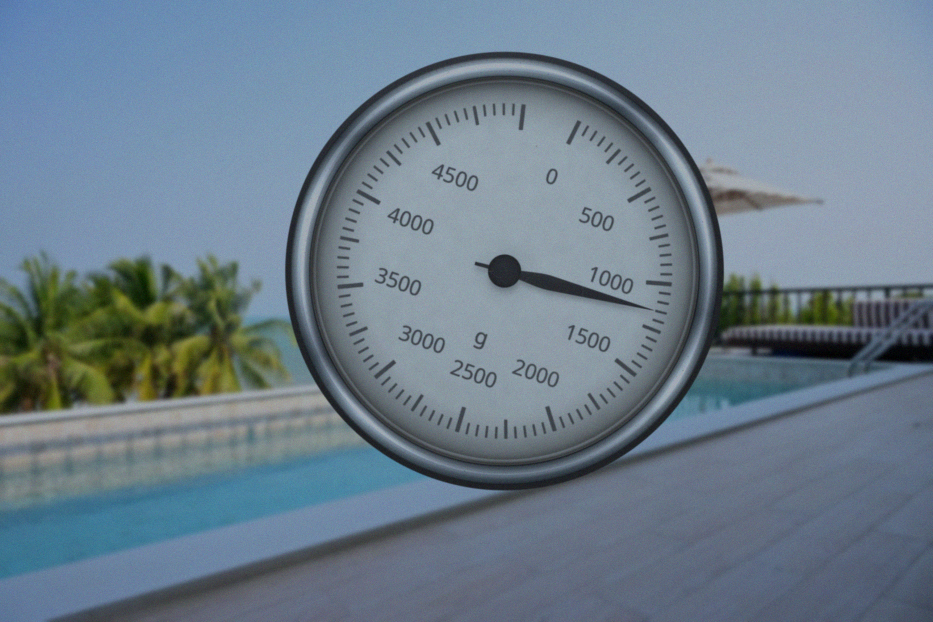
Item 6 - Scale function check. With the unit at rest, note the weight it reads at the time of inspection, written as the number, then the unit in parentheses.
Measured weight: 1150 (g)
